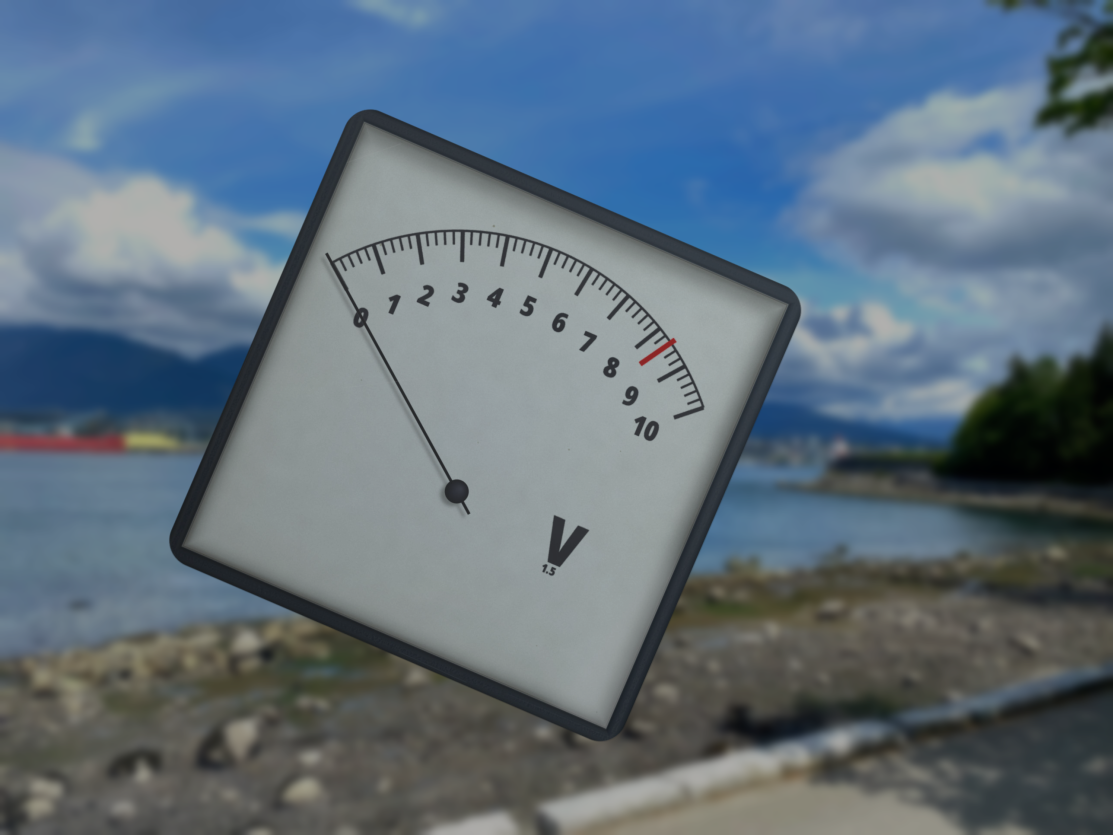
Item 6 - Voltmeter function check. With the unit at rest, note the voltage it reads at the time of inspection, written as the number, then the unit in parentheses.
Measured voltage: 0 (V)
